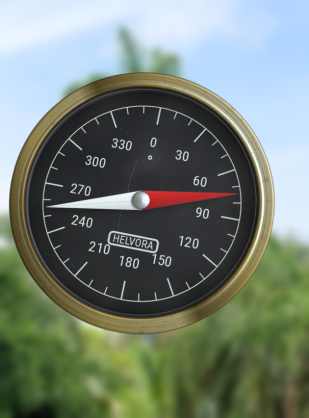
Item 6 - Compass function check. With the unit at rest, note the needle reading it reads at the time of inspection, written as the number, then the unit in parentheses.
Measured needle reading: 75 (°)
